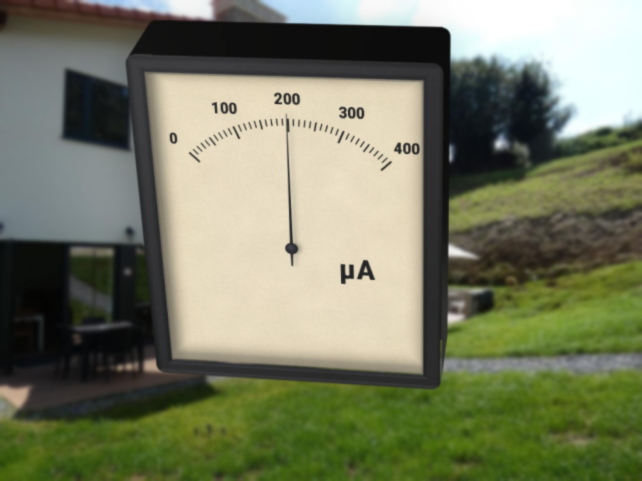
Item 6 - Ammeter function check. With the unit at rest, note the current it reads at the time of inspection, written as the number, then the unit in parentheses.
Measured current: 200 (µA)
